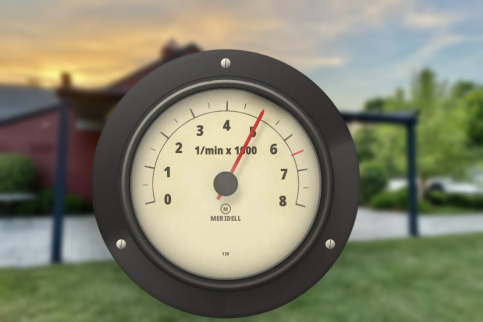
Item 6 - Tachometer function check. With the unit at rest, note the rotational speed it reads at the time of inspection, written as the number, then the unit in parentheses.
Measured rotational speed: 5000 (rpm)
